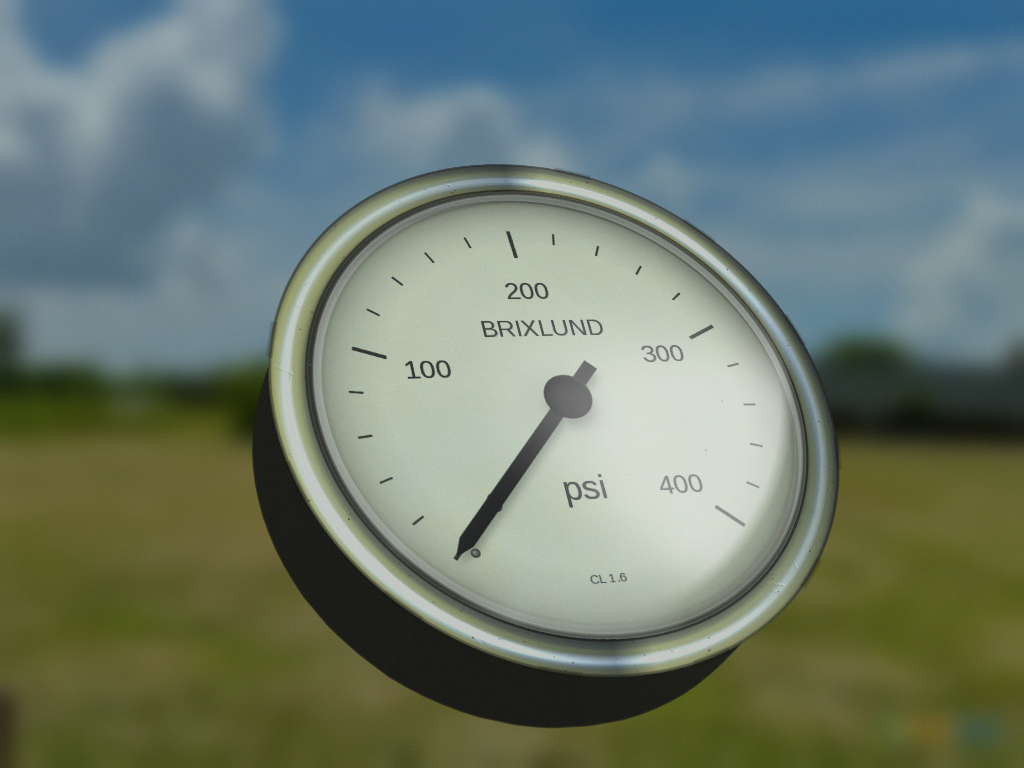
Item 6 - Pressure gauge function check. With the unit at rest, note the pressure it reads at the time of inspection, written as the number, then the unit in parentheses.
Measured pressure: 0 (psi)
